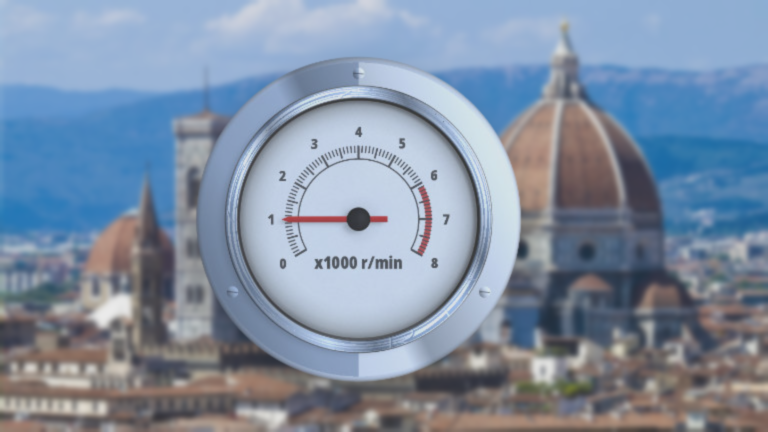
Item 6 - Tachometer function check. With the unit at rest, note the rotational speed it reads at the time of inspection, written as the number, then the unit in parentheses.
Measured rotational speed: 1000 (rpm)
